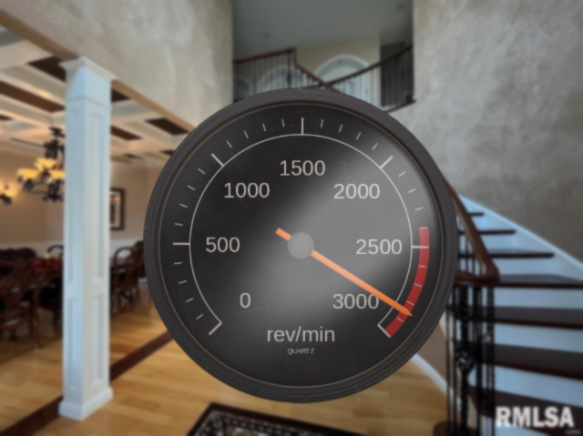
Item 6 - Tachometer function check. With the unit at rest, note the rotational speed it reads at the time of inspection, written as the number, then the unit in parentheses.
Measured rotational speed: 2850 (rpm)
